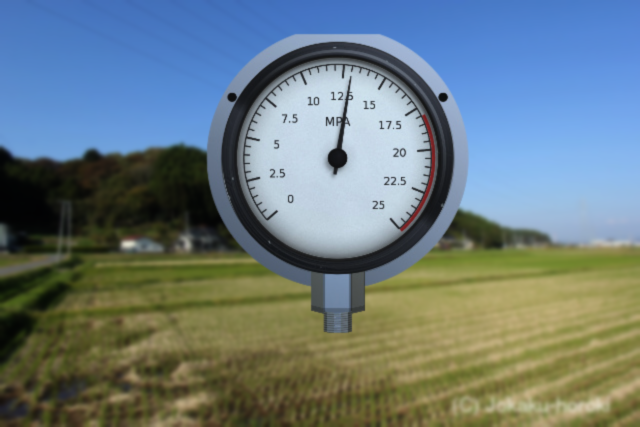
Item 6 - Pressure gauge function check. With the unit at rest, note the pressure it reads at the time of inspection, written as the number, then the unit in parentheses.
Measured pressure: 13 (MPa)
